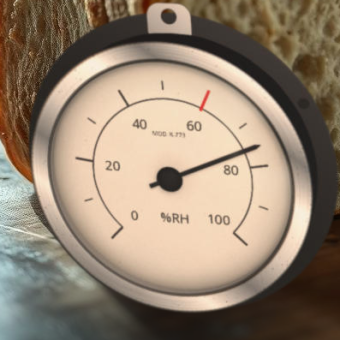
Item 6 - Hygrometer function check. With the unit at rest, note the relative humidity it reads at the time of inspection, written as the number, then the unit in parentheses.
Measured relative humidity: 75 (%)
